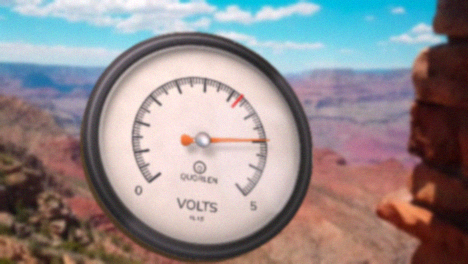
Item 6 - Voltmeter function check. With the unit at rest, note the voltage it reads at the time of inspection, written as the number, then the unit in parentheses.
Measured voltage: 4 (V)
